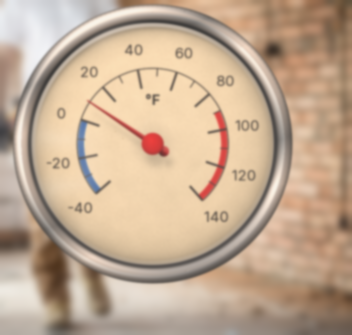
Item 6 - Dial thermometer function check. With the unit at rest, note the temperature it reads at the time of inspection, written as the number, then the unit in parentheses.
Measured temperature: 10 (°F)
